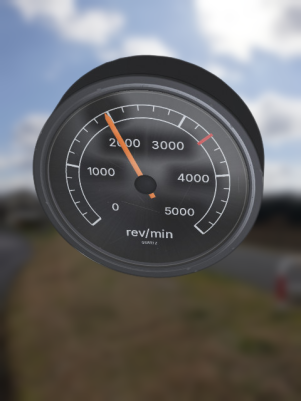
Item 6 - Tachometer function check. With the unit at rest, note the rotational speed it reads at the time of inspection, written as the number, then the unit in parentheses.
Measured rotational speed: 2000 (rpm)
